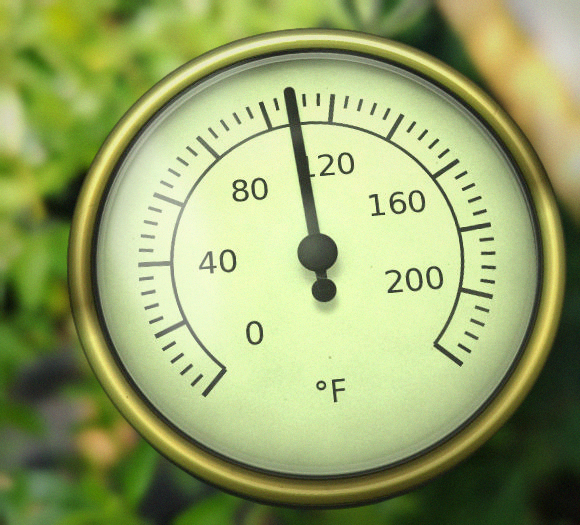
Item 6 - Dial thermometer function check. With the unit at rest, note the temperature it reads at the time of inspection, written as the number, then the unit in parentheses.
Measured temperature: 108 (°F)
